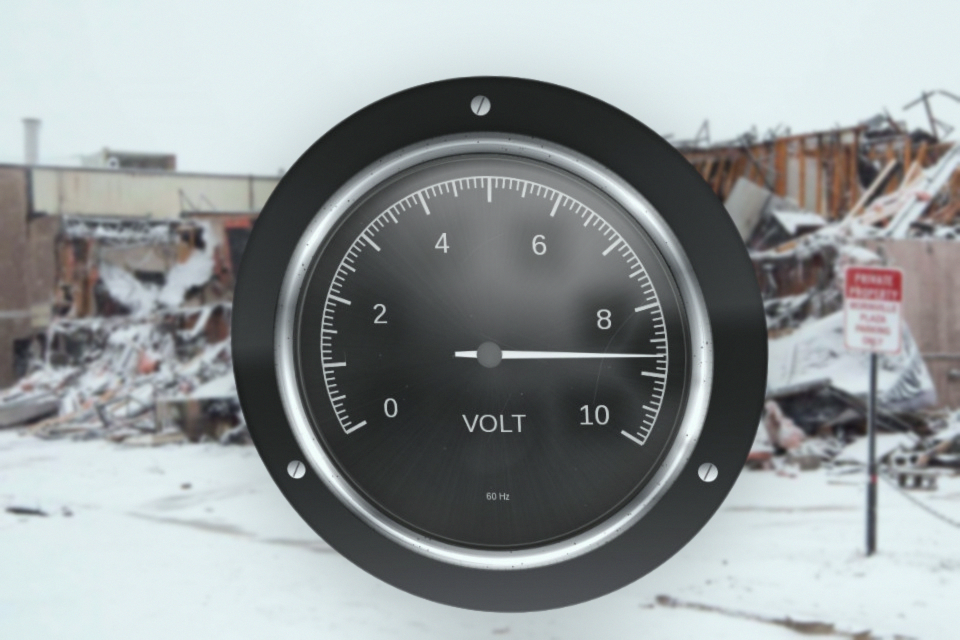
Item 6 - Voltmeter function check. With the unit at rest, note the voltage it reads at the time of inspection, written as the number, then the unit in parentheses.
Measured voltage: 8.7 (V)
